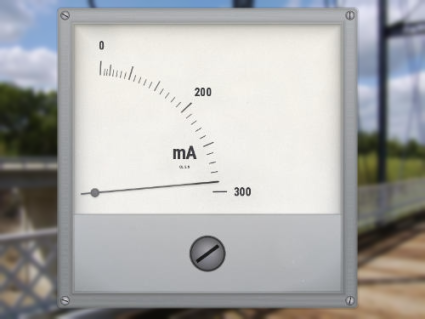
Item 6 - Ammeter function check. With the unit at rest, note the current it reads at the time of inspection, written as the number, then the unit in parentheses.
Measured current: 290 (mA)
